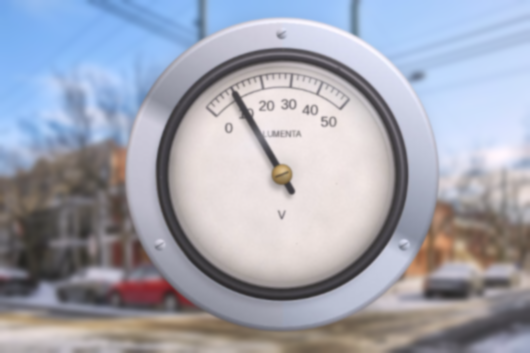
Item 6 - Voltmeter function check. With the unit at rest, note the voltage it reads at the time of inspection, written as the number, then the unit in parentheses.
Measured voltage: 10 (V)
